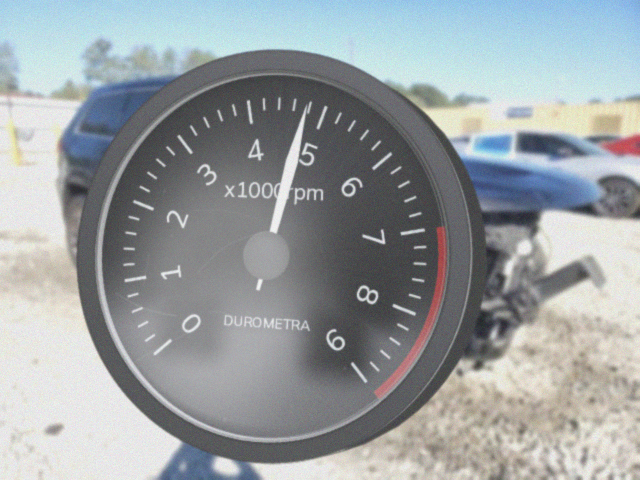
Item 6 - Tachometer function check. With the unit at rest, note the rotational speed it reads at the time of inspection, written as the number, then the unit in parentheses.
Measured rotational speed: 4800 (rpm)
